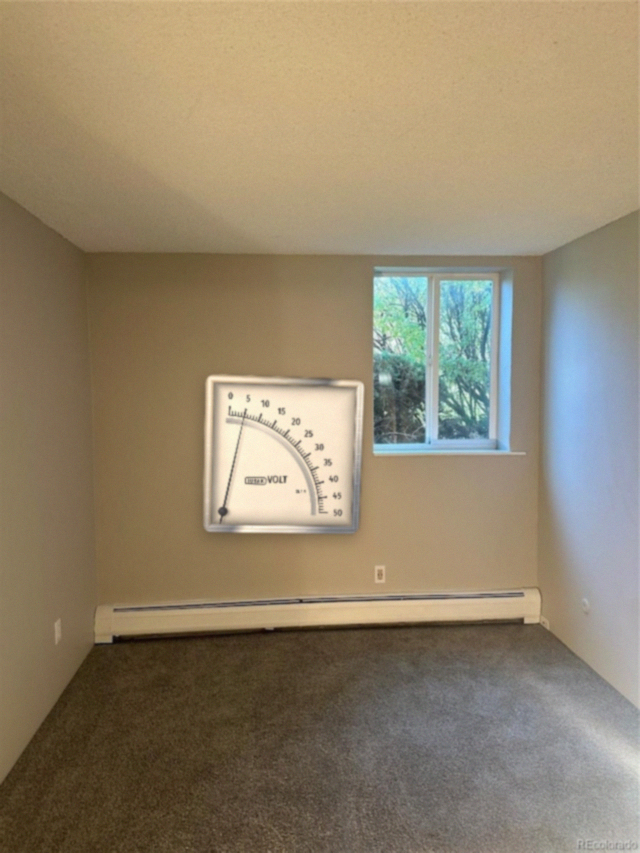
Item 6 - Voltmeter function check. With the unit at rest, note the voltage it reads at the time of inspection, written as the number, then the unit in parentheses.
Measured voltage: 5 (V)
